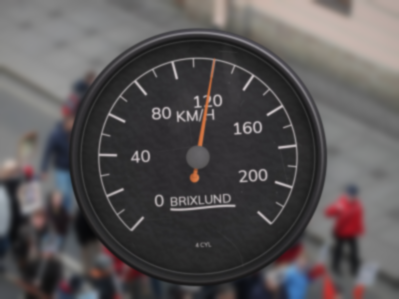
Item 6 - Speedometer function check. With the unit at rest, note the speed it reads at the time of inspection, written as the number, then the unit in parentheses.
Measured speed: 120 (km/h)
